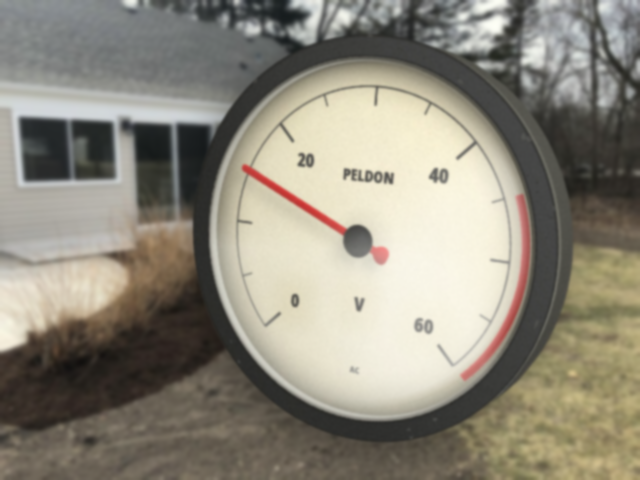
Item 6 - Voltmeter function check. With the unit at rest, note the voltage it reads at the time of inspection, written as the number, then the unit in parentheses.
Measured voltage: 15 (V)
